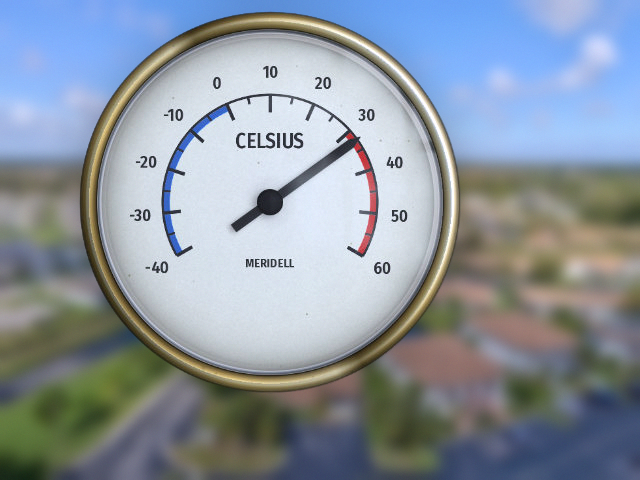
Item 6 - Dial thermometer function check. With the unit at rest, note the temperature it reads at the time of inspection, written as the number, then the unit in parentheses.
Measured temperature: 32.5 (°C)
